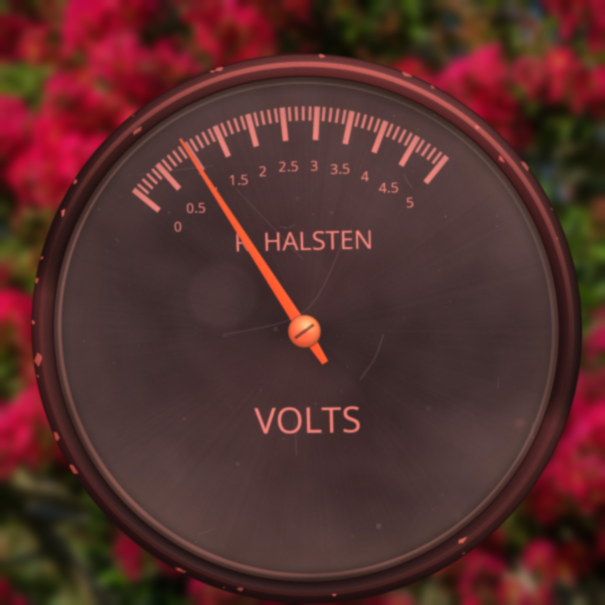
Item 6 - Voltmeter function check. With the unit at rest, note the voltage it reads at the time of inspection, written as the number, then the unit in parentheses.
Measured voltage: 1 (V)
